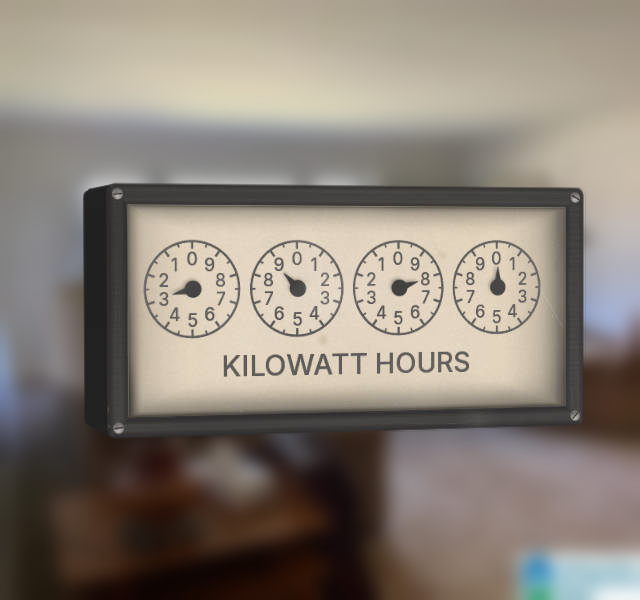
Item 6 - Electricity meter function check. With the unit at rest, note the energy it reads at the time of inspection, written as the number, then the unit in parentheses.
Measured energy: 2880 (kWh)
